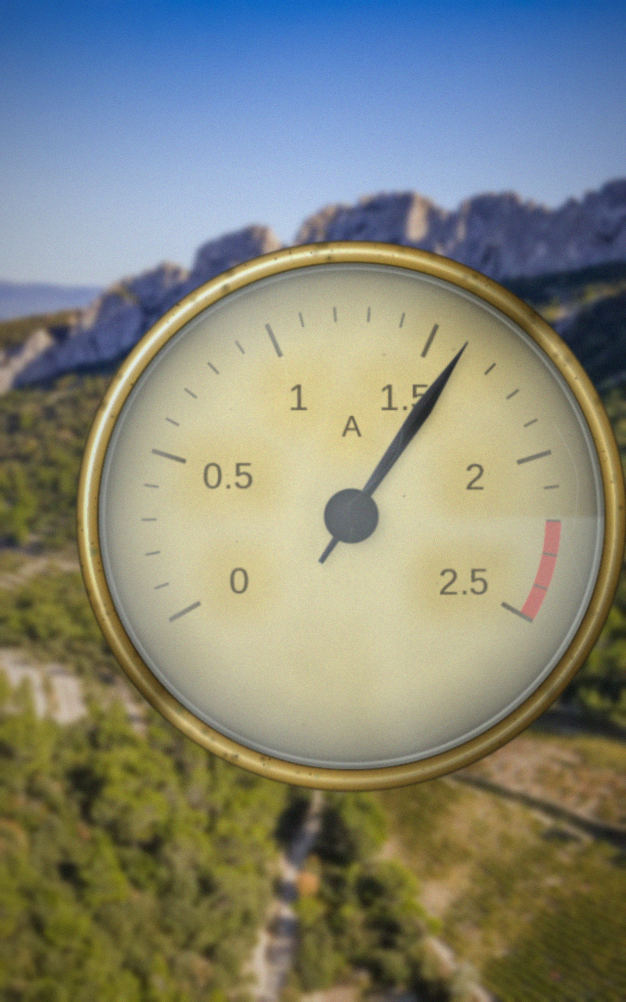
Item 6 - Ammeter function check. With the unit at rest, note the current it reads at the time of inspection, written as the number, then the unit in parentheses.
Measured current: 1.6 (A)
